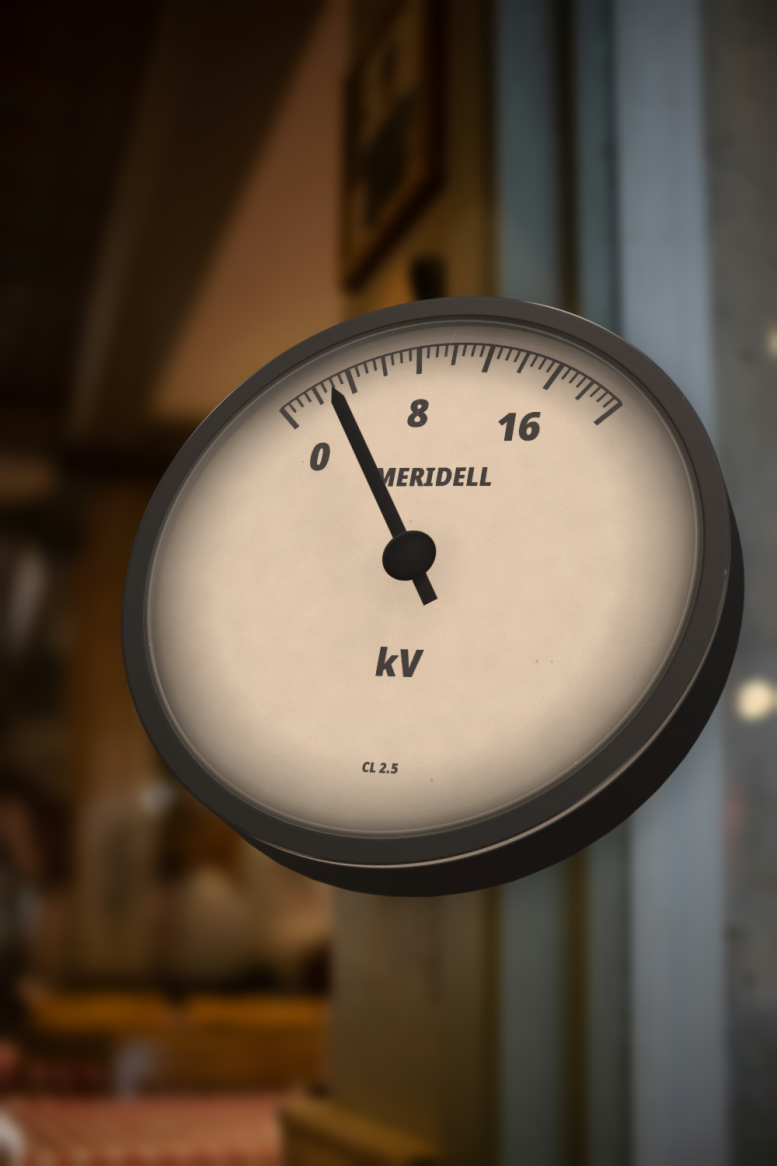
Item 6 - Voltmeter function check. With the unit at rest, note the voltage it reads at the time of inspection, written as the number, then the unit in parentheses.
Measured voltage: 3 (kV)
